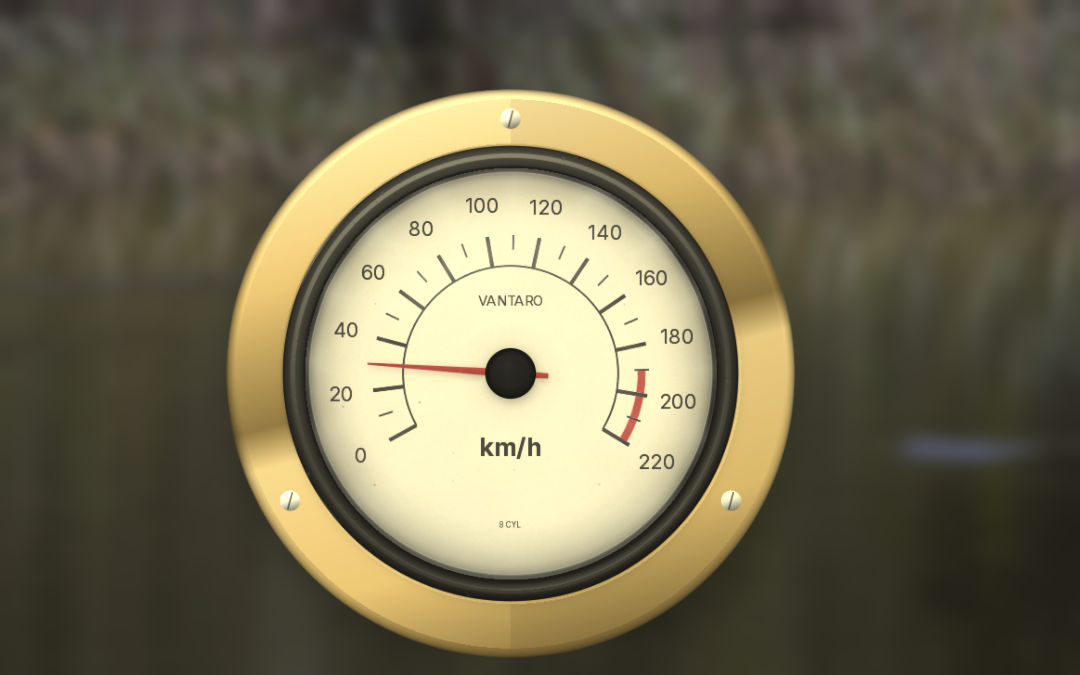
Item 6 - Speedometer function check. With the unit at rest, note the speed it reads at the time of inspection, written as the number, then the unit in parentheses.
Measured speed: 30 (km/h)
